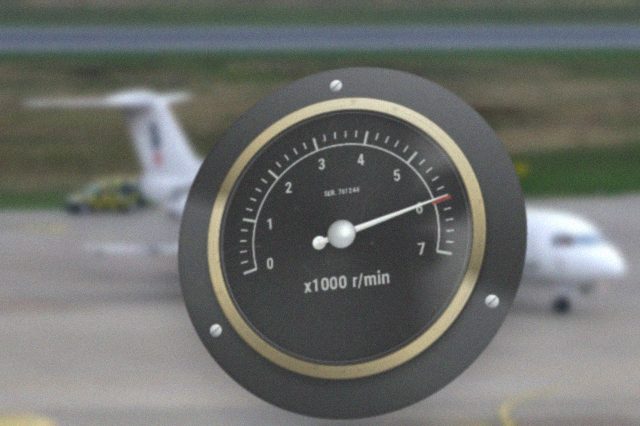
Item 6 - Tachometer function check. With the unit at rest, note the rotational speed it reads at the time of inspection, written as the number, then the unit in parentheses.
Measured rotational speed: 6000 (rpm)
